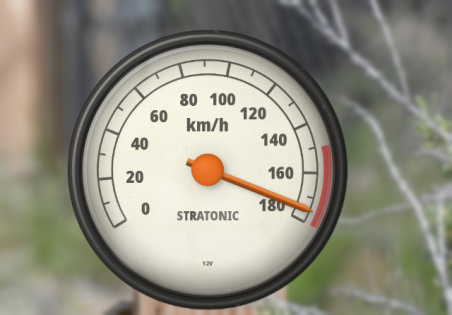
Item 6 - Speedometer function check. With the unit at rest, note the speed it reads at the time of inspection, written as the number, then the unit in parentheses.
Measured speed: 175 (km/h)
